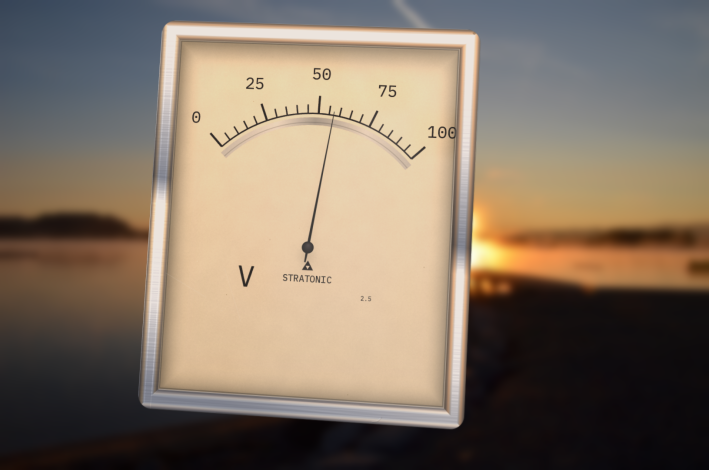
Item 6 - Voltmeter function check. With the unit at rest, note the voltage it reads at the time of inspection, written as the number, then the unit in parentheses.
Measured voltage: 57.5 (V)
